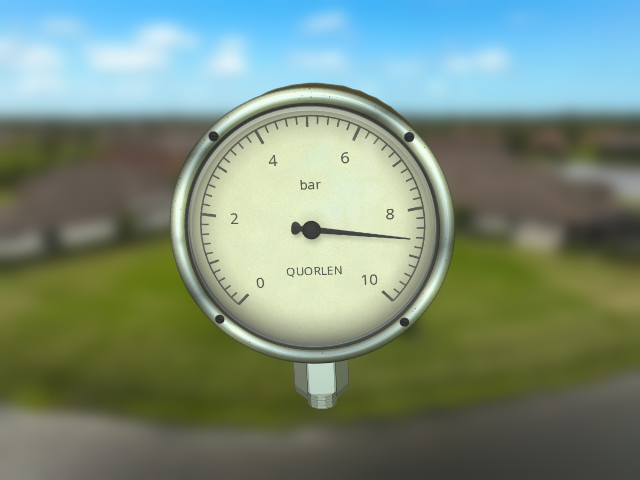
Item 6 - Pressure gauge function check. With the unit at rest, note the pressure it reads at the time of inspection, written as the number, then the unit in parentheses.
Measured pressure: 8.6 (bar)
